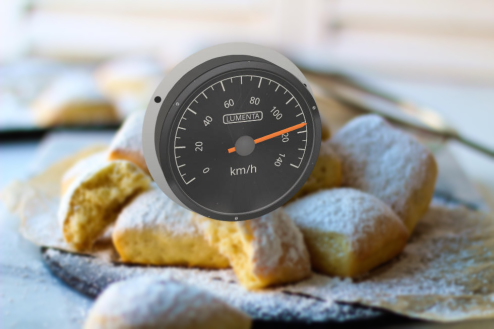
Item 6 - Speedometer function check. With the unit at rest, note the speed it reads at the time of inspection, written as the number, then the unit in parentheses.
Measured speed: 115 (km/h)
